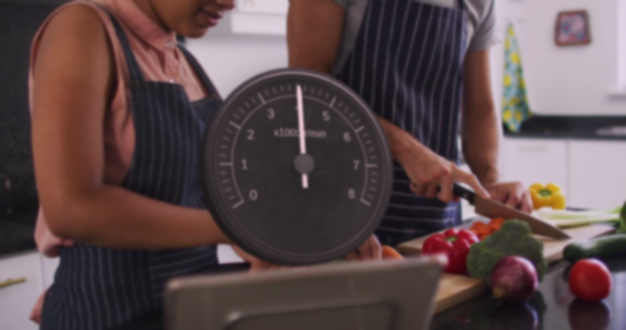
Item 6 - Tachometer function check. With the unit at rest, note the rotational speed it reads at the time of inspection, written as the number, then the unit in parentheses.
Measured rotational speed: 4000 (rpm)
